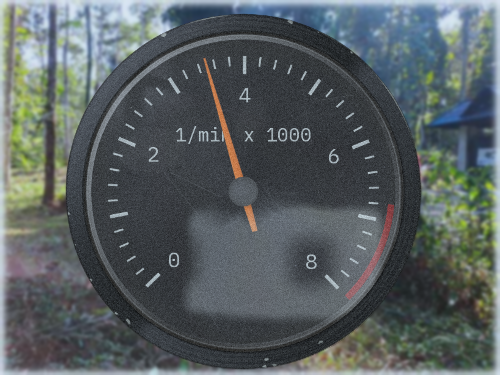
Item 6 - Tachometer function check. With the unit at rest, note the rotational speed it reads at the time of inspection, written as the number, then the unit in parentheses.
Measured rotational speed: 3500 (rpm)
